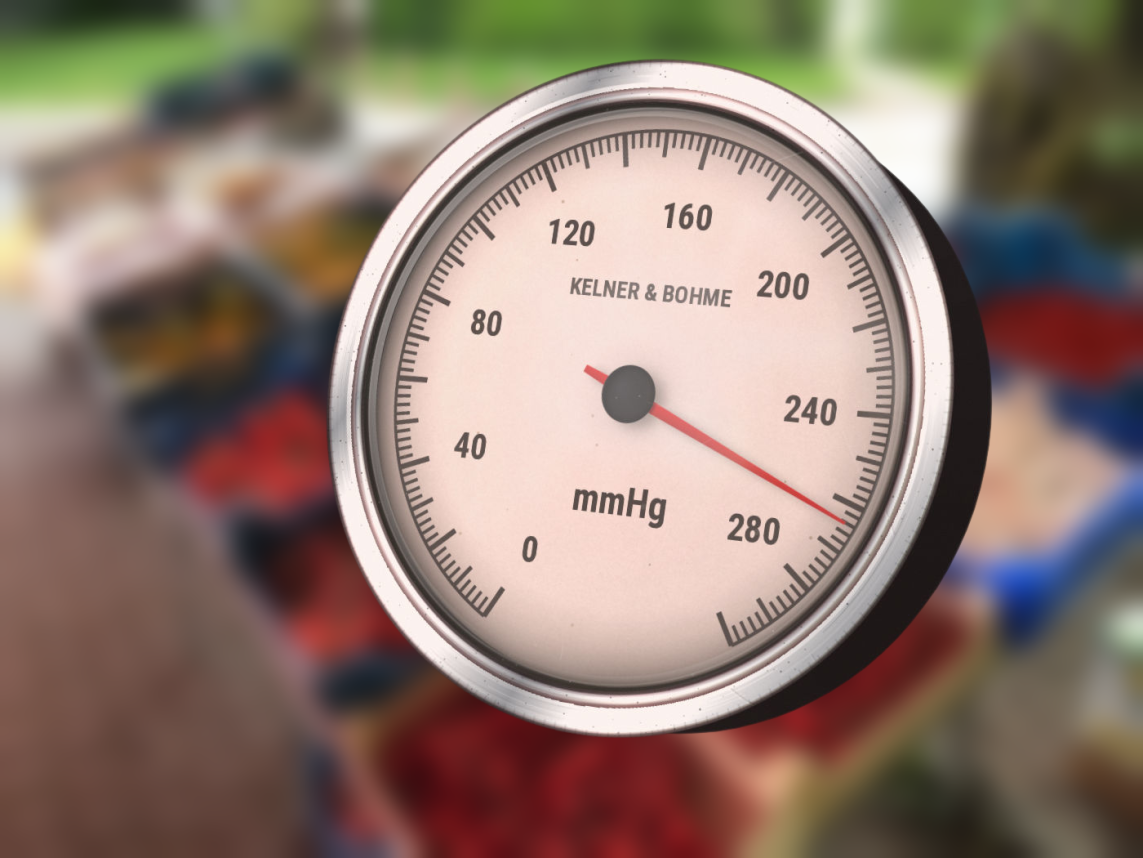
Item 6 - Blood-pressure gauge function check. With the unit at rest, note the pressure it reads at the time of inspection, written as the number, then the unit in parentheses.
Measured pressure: 264 (mmHg)
